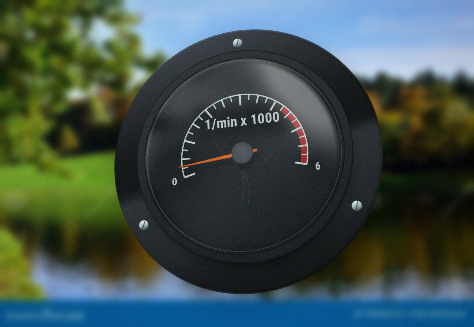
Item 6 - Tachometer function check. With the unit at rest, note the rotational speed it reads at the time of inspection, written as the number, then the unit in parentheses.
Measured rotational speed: 250 (rpm)
